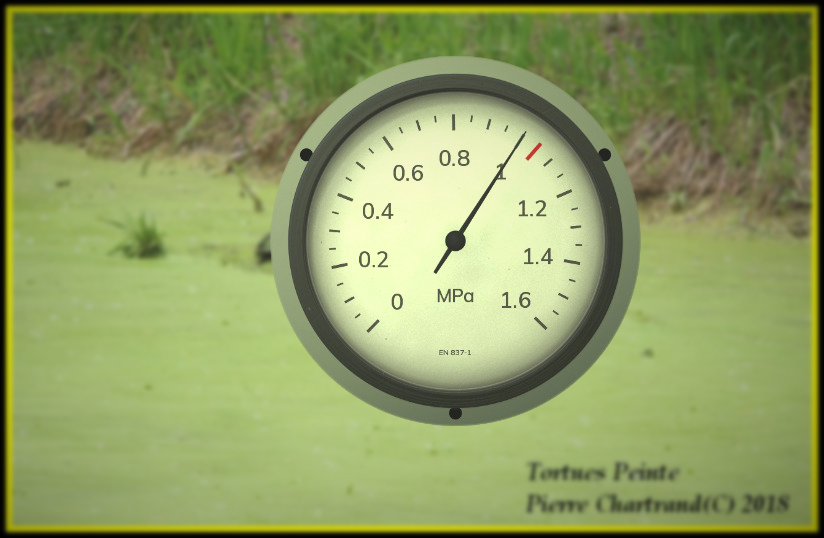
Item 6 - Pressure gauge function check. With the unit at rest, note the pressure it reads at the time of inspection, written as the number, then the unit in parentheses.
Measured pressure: 1 (MPa)
